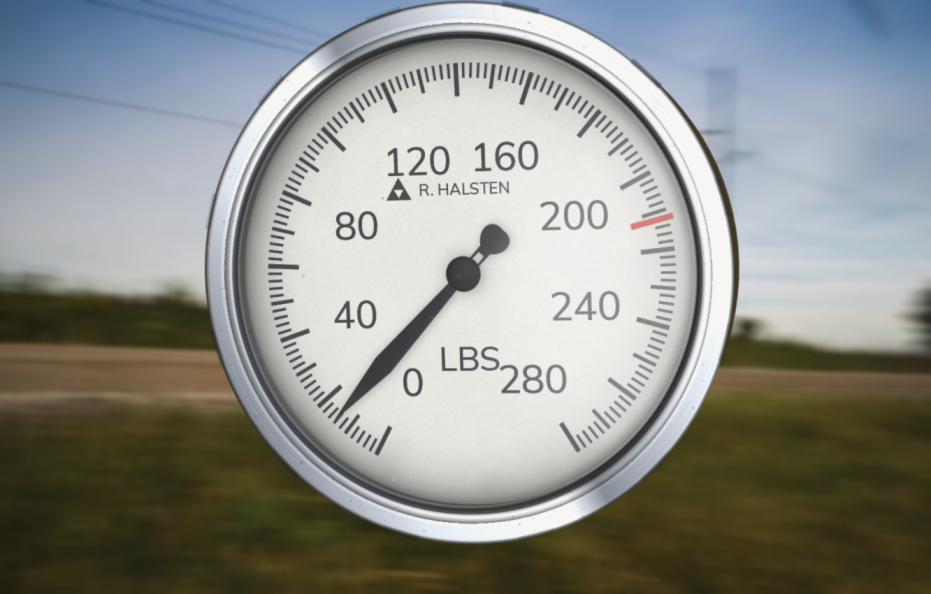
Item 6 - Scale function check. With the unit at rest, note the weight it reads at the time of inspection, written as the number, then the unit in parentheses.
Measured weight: 14 (lb)
